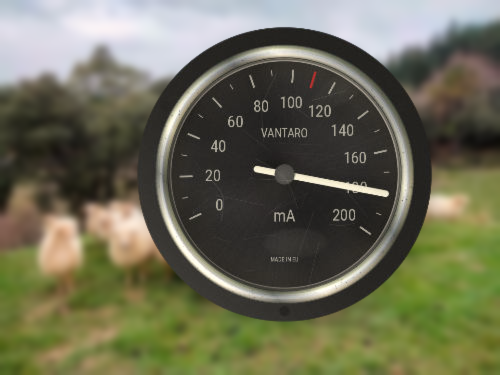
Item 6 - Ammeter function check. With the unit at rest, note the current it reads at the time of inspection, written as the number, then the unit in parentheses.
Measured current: 180 (mA)
